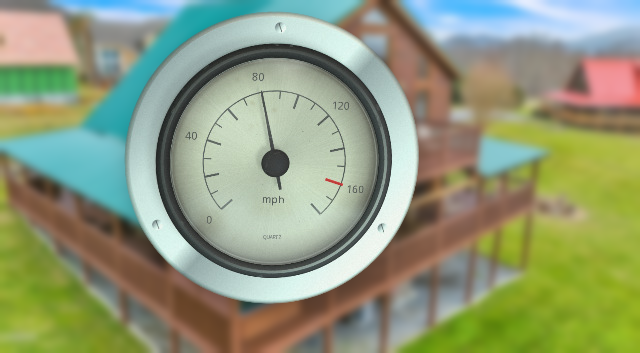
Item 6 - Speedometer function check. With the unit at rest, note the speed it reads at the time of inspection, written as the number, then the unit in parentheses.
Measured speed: 80 (mph)
